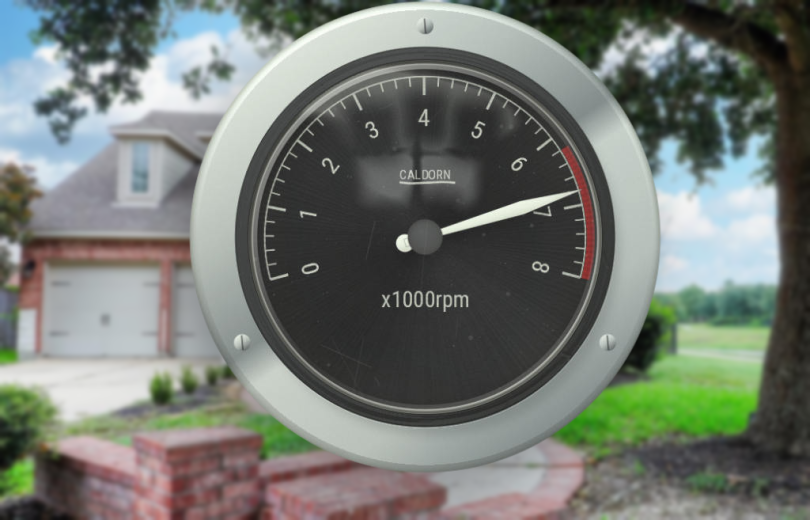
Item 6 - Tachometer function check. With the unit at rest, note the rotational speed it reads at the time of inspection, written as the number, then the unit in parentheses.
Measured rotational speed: 6800 (rpm)
